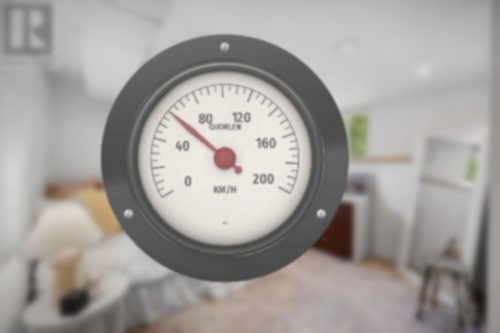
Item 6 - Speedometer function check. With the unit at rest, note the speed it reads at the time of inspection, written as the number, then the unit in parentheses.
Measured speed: 60 (km/h)
